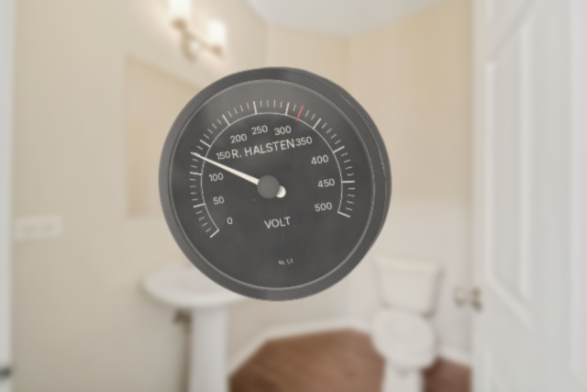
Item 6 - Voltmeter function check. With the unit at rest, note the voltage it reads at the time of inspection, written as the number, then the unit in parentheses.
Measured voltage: 130 (V)
